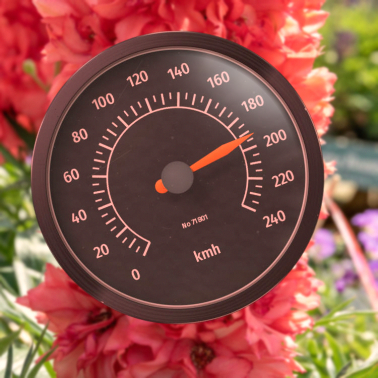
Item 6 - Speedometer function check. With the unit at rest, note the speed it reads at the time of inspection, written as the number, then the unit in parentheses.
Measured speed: 192.5 (km/h)
